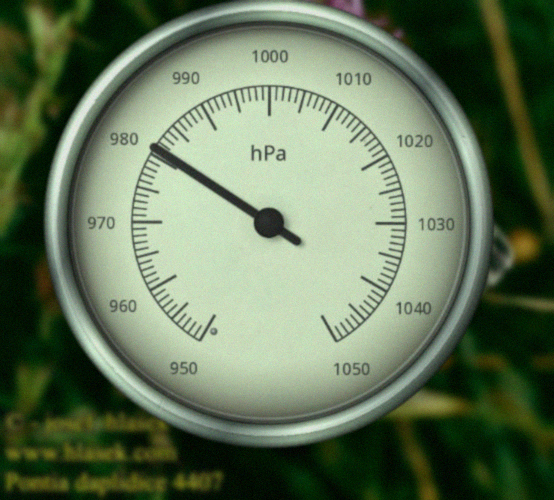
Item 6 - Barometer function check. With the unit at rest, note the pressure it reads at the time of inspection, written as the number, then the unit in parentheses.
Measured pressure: 981 (hPa)
